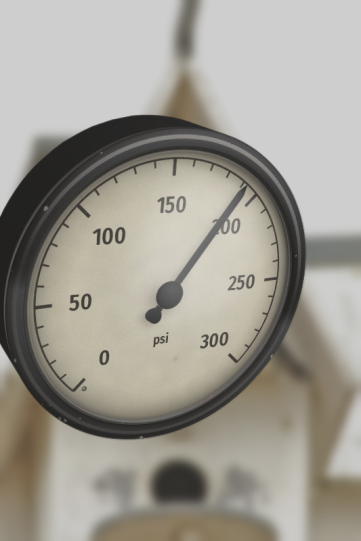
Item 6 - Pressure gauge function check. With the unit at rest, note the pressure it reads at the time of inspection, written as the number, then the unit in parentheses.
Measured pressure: 190 (psi)
